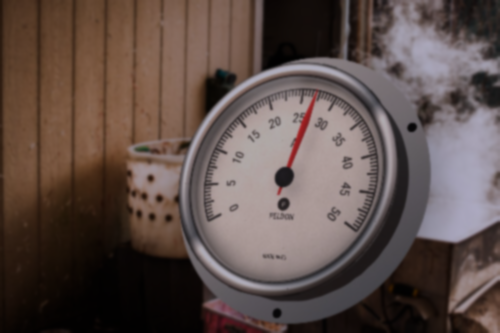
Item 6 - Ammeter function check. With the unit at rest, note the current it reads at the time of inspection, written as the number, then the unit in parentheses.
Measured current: 27.5 (A)
